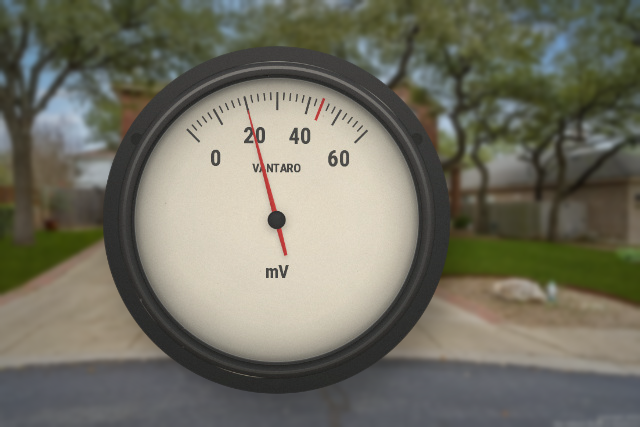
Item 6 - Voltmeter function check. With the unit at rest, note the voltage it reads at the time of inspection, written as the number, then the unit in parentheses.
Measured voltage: 20 (mV)
